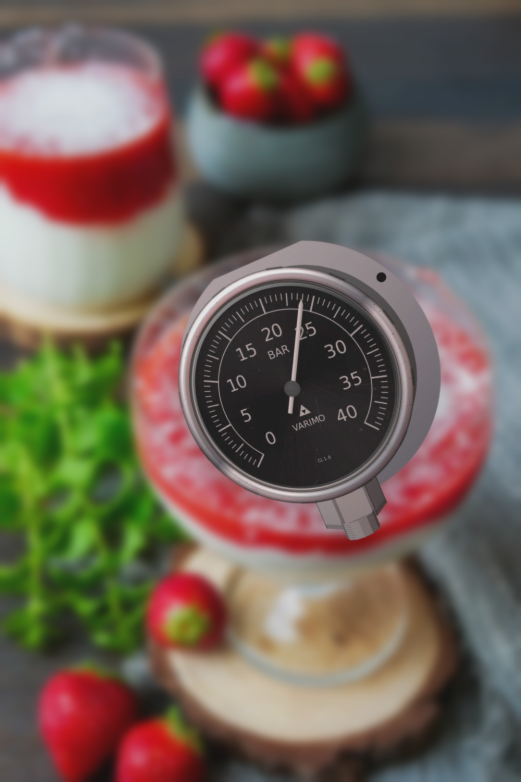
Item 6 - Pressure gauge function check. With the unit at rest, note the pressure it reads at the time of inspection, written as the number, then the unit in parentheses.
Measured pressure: 24 (bar)
